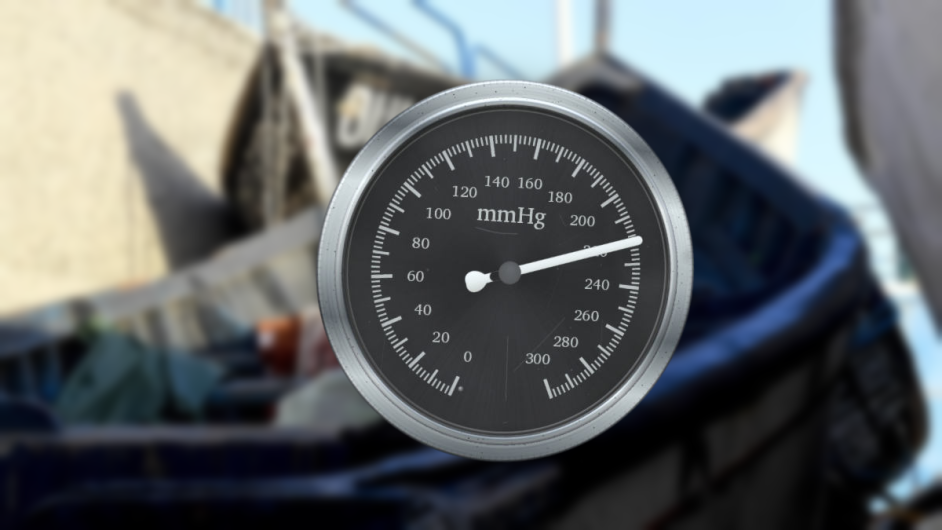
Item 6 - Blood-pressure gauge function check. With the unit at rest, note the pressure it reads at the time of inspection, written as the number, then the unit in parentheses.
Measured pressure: 220 (mmHg)
